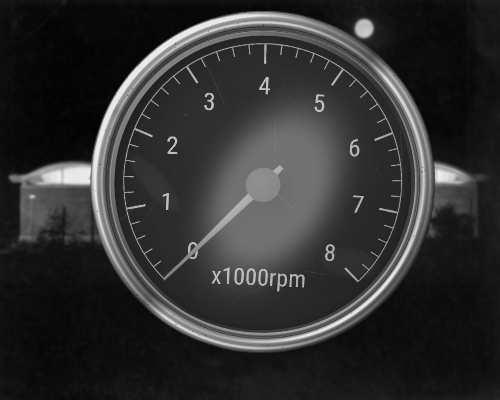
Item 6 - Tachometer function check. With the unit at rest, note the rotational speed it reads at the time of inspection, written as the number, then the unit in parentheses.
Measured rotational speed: 0 (rpm)
